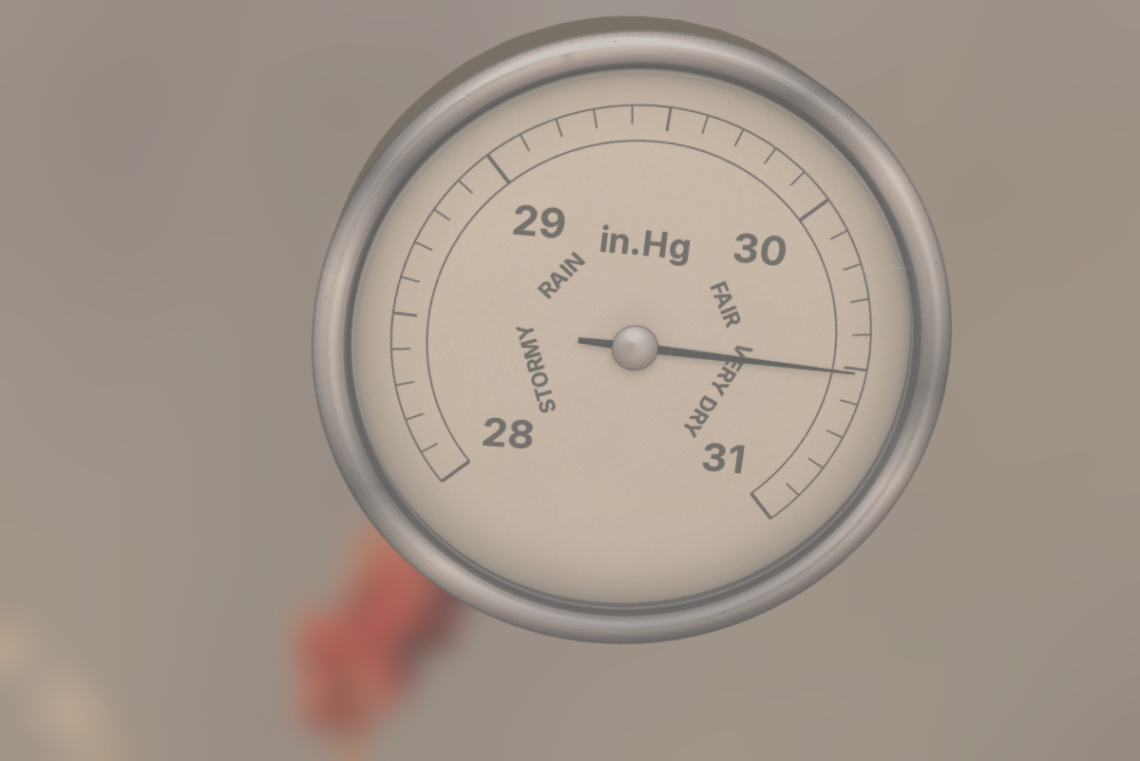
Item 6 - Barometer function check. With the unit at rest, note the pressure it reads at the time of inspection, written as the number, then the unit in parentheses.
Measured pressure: 30.5 (inHg)
